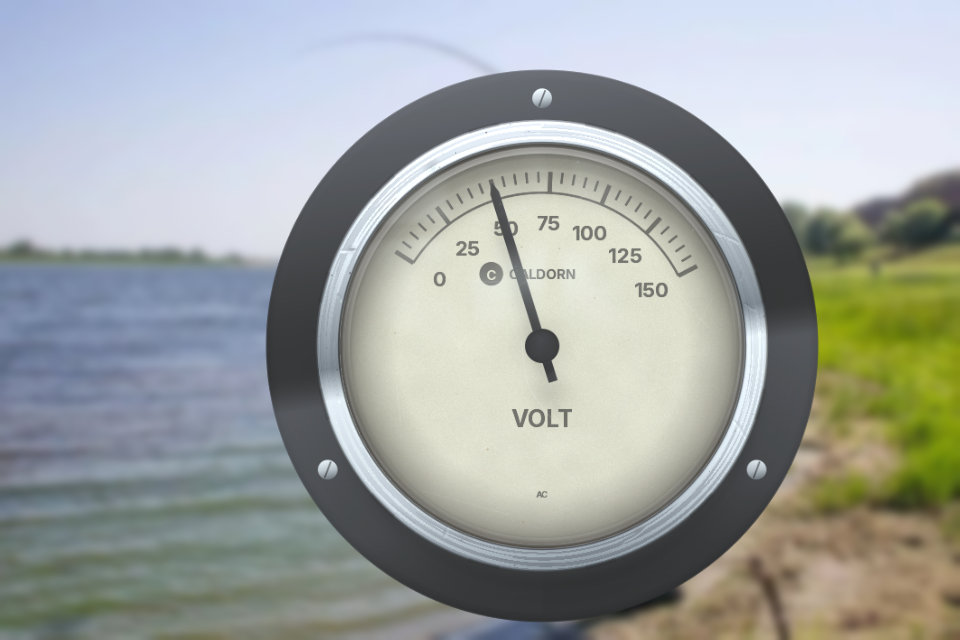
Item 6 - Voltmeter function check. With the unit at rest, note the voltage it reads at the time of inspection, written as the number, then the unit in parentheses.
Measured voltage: 50 (V)
